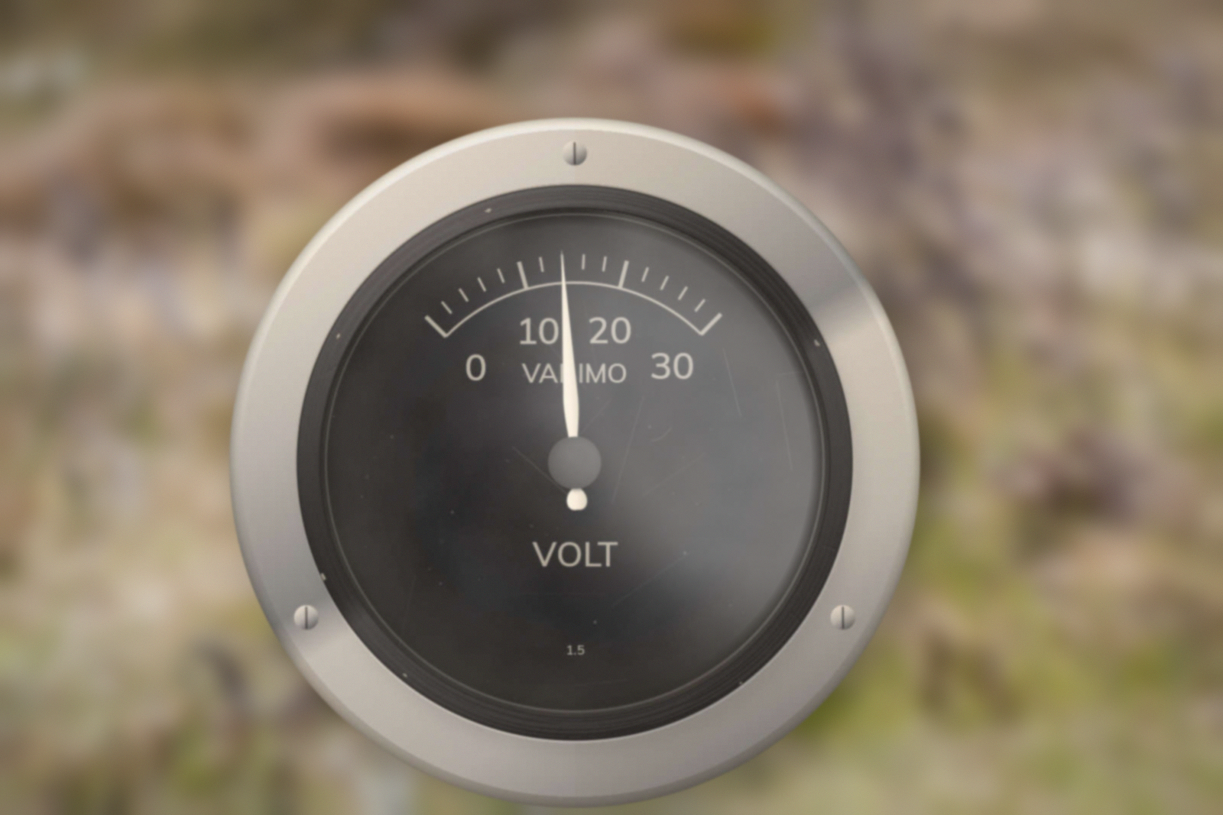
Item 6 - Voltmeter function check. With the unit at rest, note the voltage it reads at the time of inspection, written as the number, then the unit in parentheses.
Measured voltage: 14 (V)
